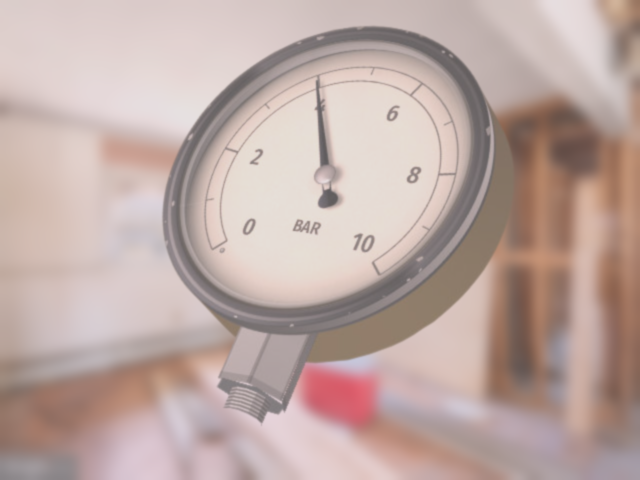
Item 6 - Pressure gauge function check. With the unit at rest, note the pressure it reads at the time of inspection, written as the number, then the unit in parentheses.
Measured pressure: 4 (bar)
